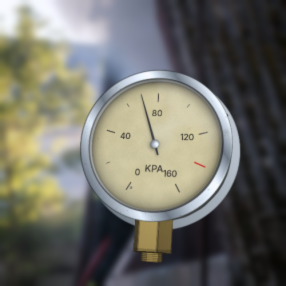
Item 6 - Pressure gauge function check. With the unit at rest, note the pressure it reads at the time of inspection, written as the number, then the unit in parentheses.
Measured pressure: 70 (kPa)
